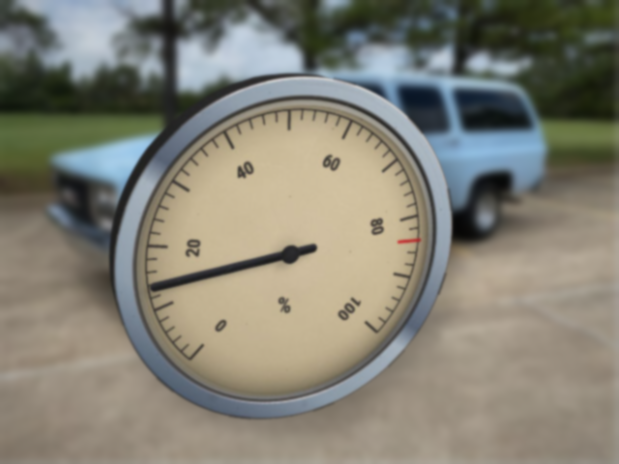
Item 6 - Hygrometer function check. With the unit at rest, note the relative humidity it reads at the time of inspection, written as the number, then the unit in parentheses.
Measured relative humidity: 14 (%)
